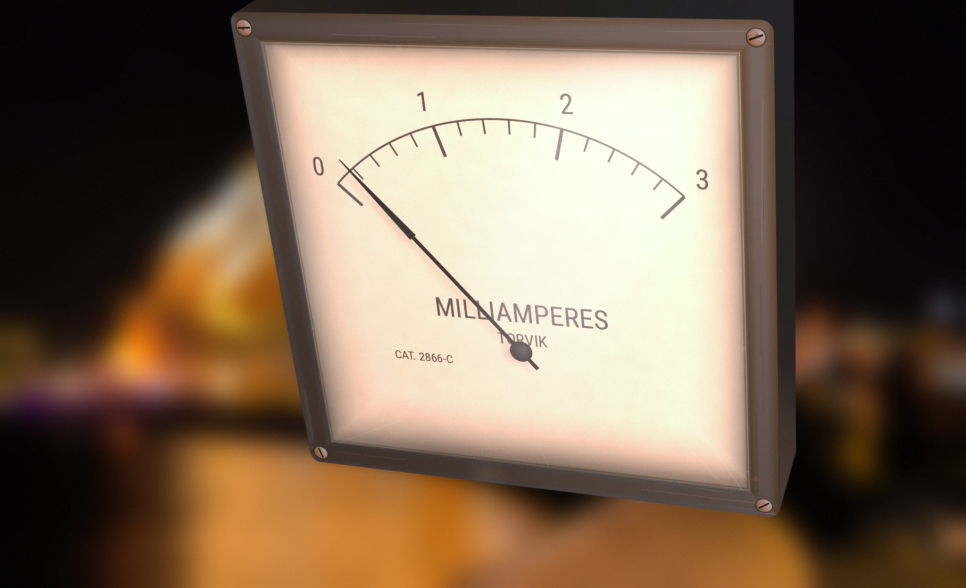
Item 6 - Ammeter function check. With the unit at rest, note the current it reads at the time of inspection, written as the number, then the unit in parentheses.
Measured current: 0.2 (mA)
